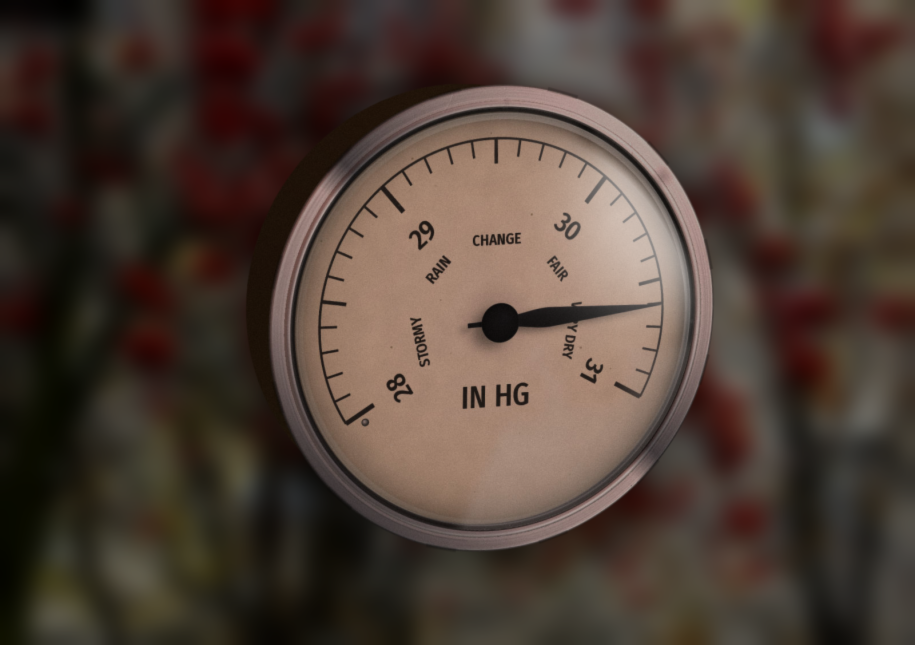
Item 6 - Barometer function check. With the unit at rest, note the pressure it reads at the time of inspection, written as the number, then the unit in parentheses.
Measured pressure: 30.6 (inHg)
